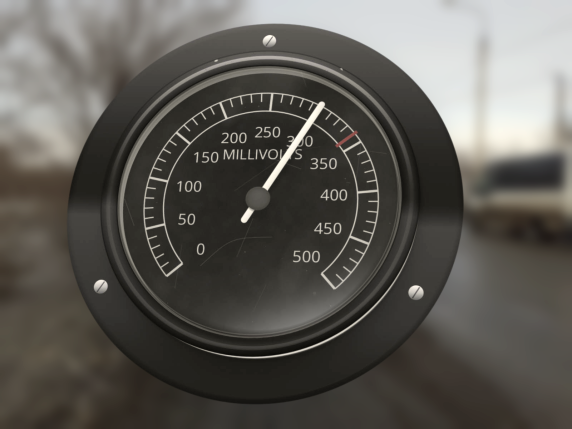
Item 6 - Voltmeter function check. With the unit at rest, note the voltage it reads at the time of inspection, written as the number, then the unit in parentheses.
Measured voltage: 300 (mV)
